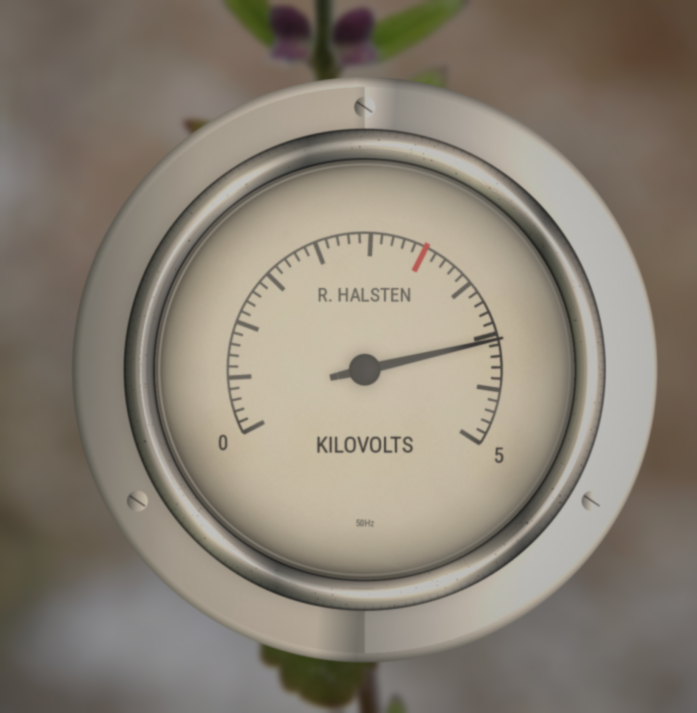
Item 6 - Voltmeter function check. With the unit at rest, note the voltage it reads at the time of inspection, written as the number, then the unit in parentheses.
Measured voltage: 4.05 (kV)
